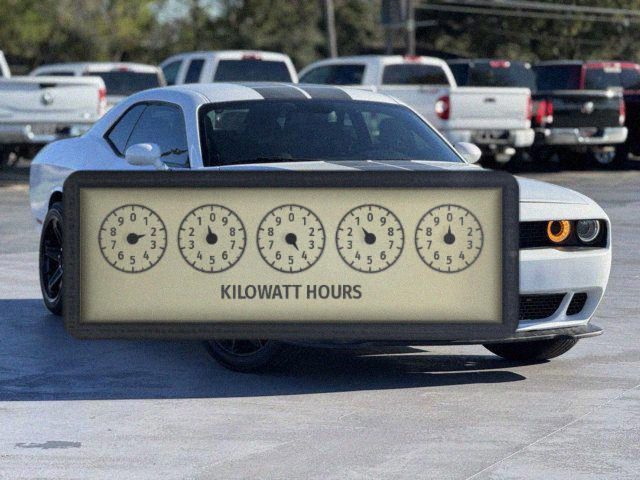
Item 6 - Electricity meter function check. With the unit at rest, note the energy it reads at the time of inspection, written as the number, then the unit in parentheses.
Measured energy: 20410 (kWh)
